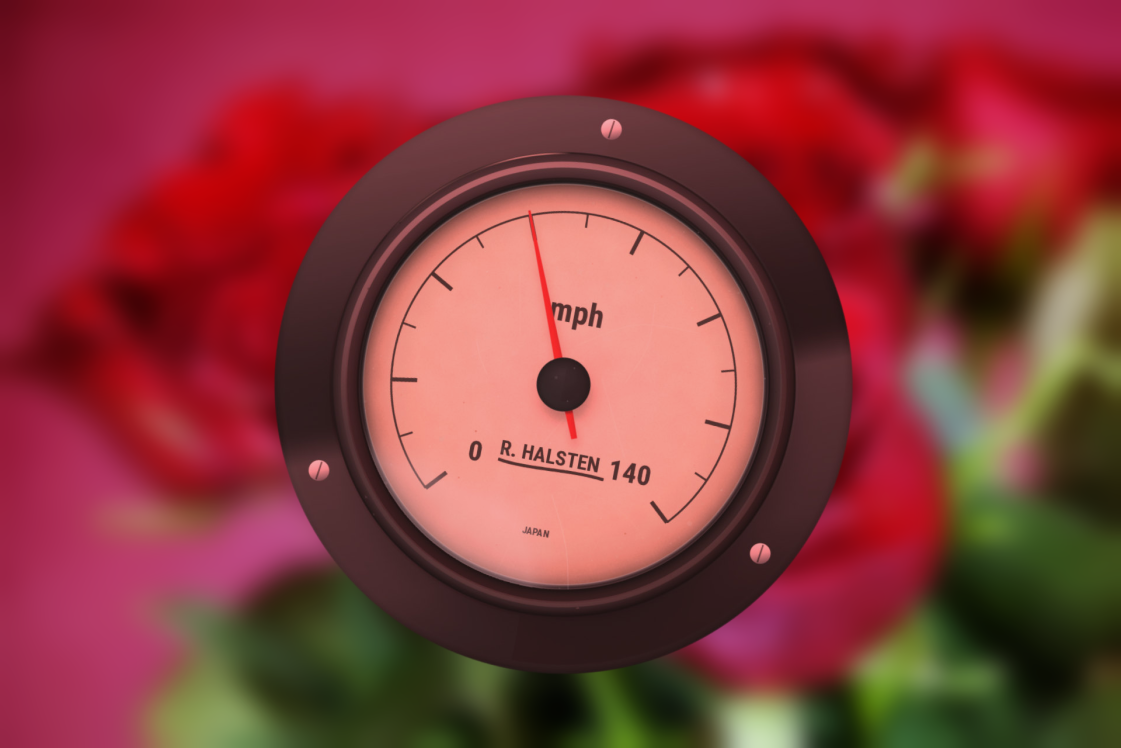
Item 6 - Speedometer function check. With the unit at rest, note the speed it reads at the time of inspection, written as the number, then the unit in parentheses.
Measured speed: 60 (mph)
